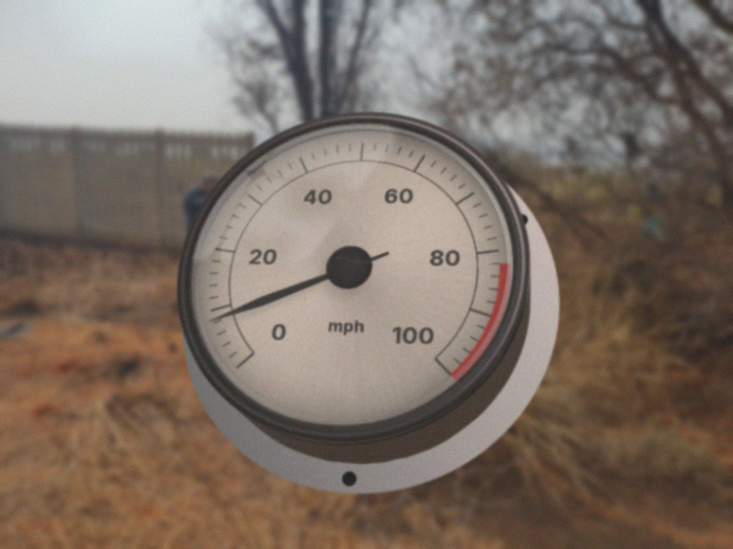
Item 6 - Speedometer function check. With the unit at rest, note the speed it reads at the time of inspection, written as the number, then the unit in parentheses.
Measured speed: 8 (mph)
